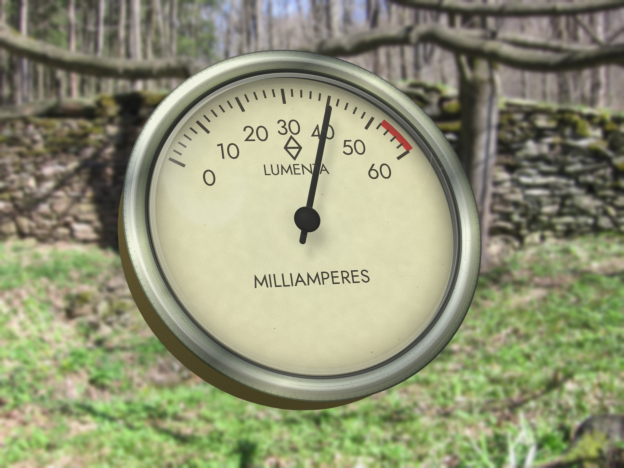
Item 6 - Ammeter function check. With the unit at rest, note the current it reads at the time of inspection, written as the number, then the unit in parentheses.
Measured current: 40 (mA)
